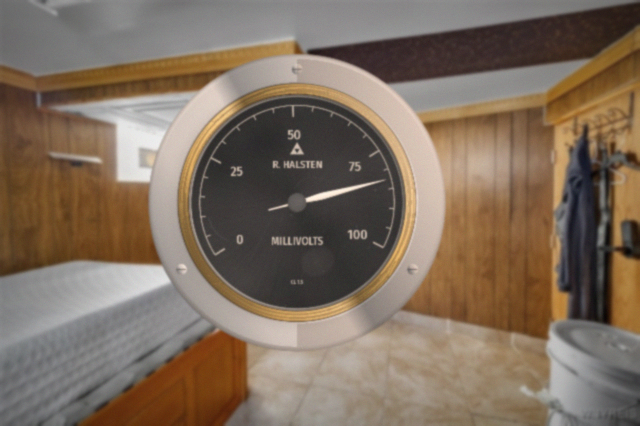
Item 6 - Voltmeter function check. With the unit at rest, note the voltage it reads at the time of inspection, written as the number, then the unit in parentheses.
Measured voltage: 82.5 (mV)
